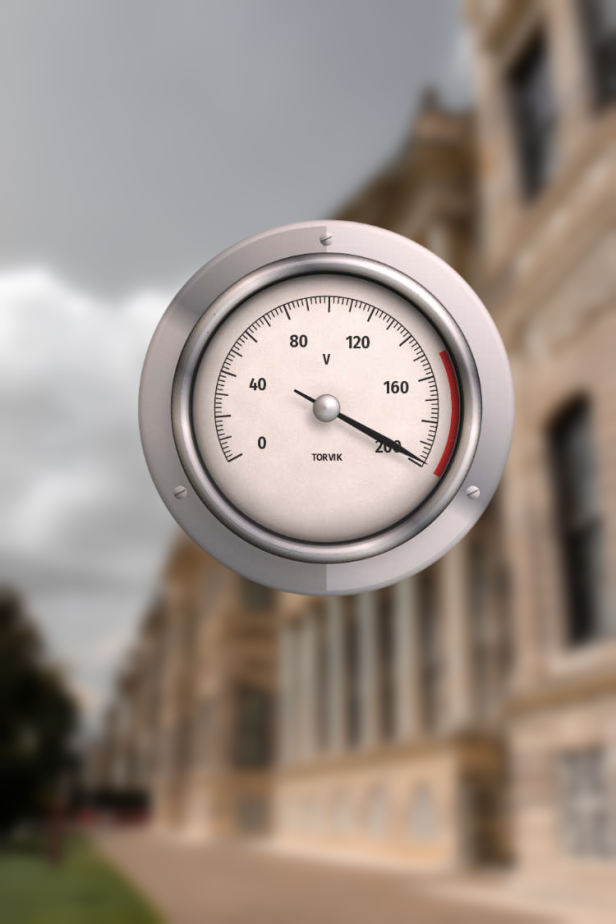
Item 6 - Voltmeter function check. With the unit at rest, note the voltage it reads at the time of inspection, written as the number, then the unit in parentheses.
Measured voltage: 198 (V)
